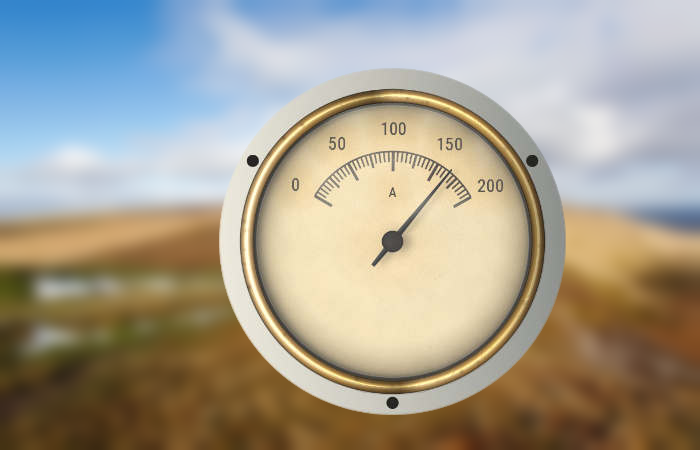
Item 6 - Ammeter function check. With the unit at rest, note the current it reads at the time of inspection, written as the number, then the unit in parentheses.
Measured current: 165 (A)
